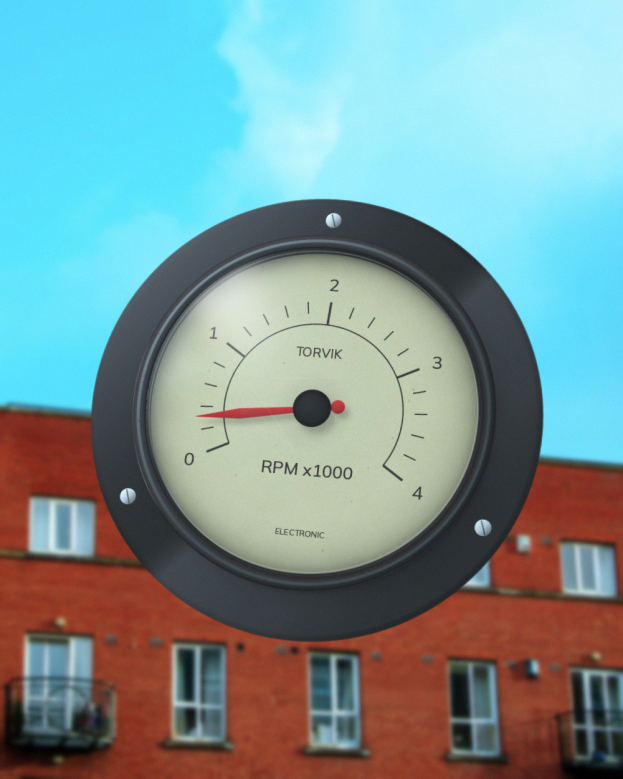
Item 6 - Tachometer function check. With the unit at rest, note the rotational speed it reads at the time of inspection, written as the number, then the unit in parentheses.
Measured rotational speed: 300 (rpm)
